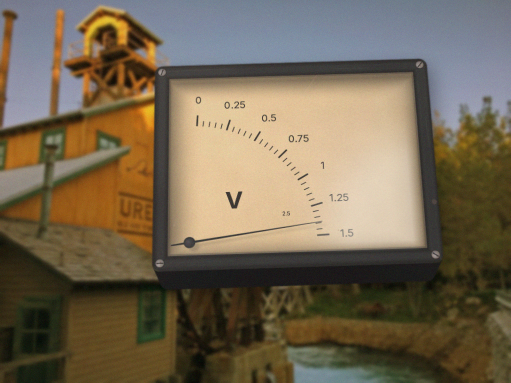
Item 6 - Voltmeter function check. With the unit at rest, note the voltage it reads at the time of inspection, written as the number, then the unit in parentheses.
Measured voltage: 1.4 (V)
